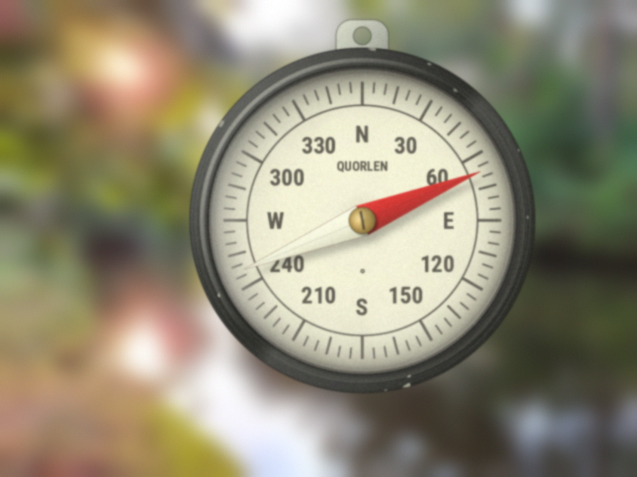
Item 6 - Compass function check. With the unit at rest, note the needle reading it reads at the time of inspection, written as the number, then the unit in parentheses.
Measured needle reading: 67.5 (°)
